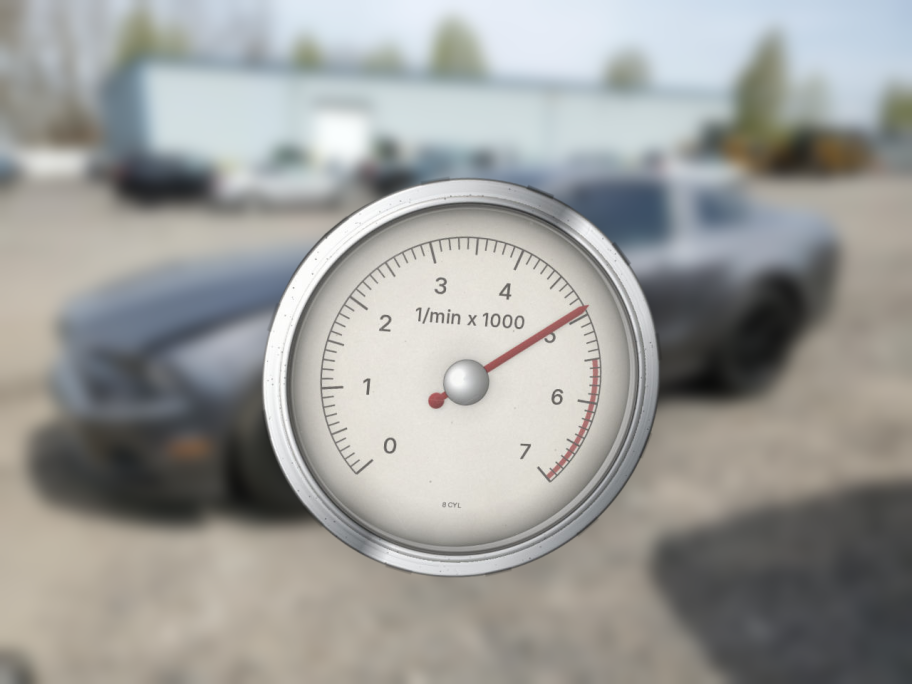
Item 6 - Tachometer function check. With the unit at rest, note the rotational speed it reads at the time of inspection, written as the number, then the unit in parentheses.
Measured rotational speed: 4900 (rpm)
